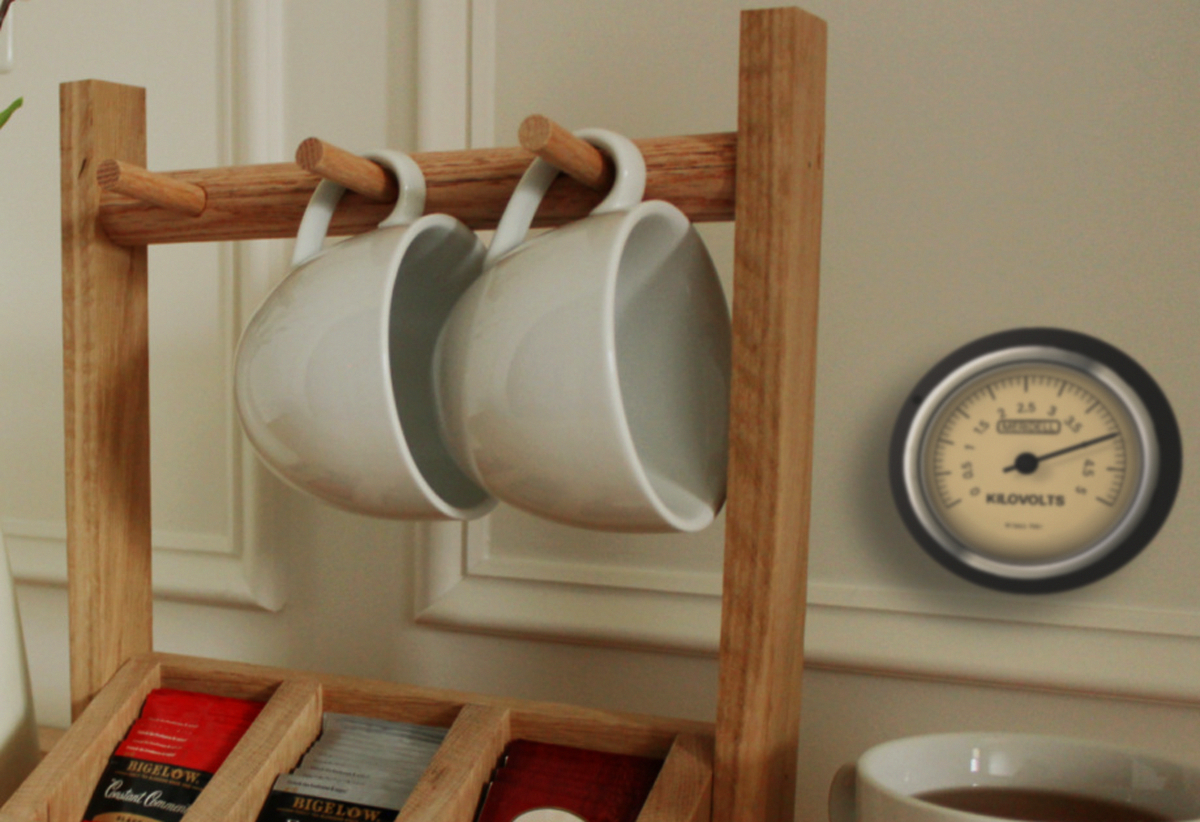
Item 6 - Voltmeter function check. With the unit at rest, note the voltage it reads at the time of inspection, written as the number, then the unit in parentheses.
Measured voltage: 4 (kV)
